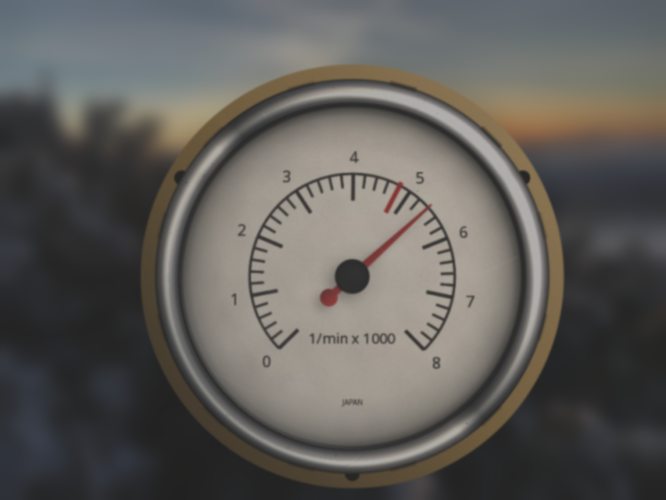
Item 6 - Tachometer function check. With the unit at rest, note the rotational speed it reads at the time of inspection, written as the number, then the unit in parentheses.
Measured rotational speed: 5400 (rpm)
